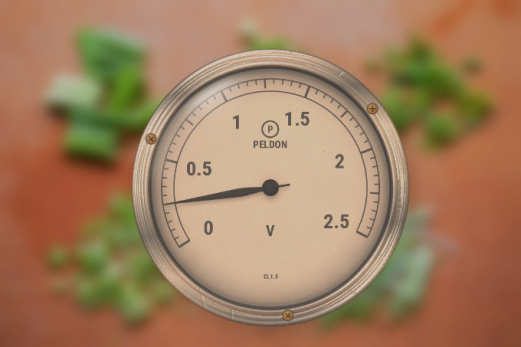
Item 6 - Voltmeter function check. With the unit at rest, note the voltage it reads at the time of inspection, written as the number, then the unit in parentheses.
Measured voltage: 0.25 (V)
